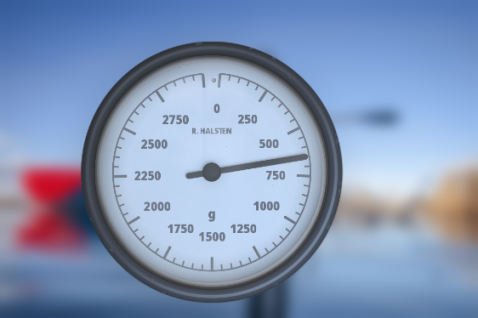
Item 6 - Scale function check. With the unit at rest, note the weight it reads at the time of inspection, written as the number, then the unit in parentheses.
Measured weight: 650 (g)
